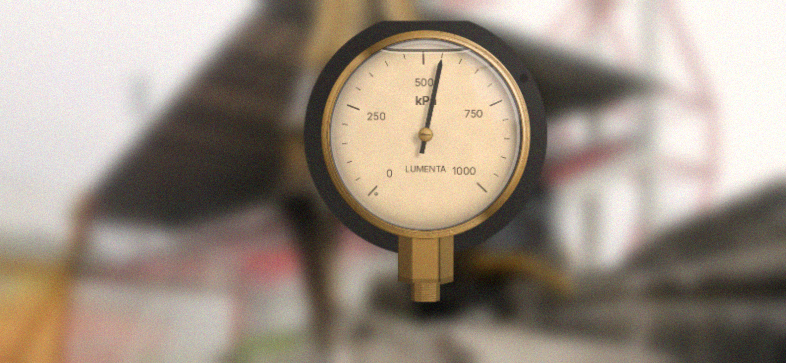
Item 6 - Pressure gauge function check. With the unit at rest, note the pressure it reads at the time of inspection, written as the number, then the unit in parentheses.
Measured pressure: 550 (kPa)
